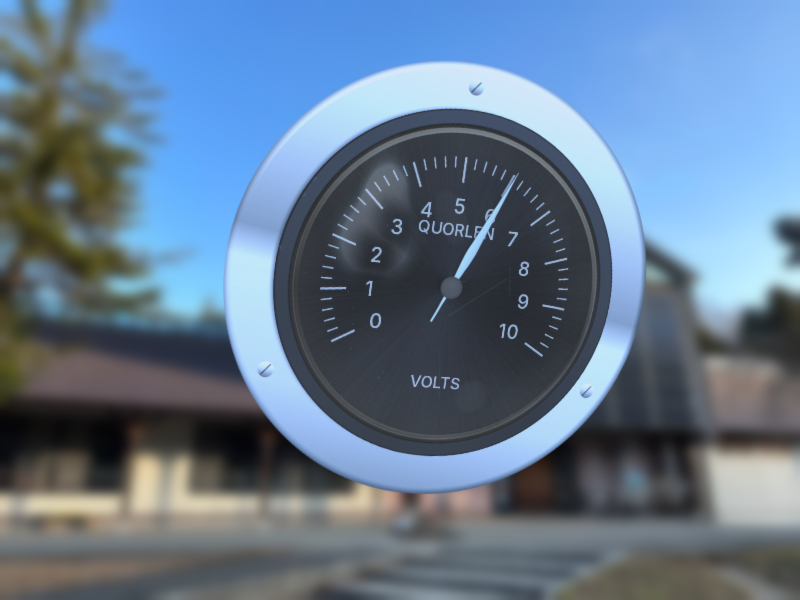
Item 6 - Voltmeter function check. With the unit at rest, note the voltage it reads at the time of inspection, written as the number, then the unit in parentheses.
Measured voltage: 6 (V)
